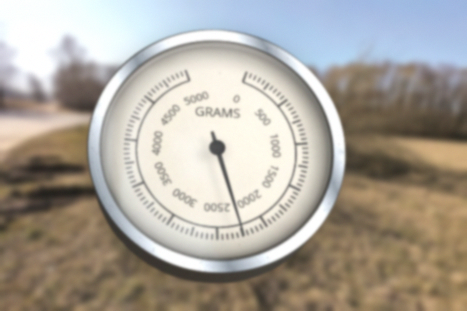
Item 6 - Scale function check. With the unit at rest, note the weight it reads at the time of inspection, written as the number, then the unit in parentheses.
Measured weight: 2250 (g)
